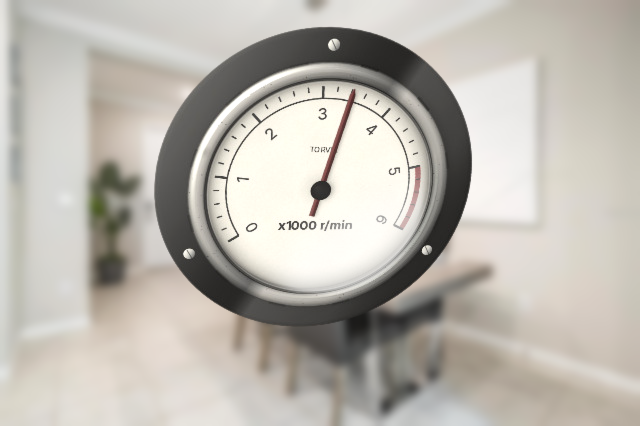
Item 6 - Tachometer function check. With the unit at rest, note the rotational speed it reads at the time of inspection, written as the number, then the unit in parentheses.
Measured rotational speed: 3400 (rpm)
